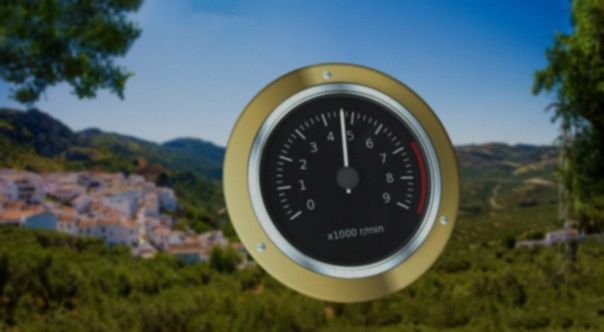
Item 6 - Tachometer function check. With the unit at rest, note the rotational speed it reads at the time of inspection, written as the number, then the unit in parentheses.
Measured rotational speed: 4600 (rpm)
